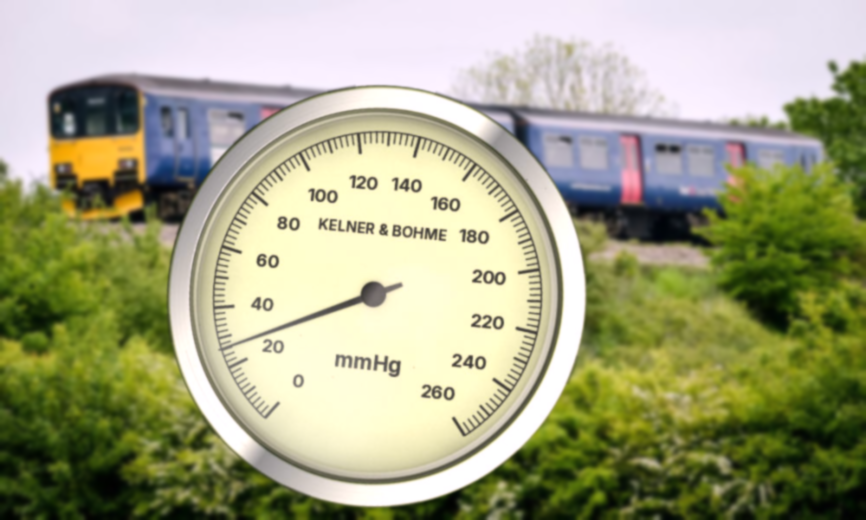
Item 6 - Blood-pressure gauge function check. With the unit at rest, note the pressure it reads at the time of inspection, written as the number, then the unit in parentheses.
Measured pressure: 26 (mmHg)
